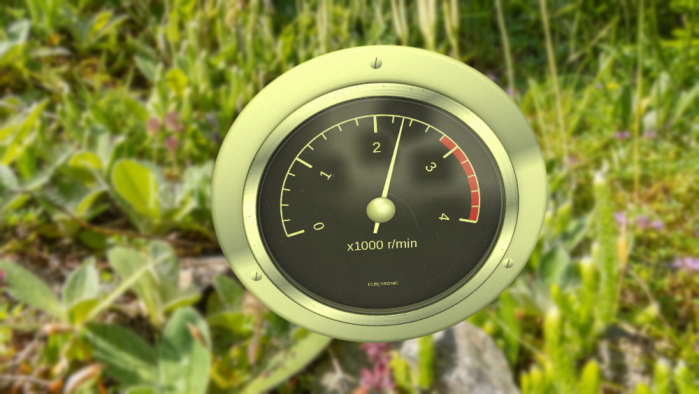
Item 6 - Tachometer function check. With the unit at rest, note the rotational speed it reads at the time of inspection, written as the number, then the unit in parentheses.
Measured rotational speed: 2300 (rpm)
